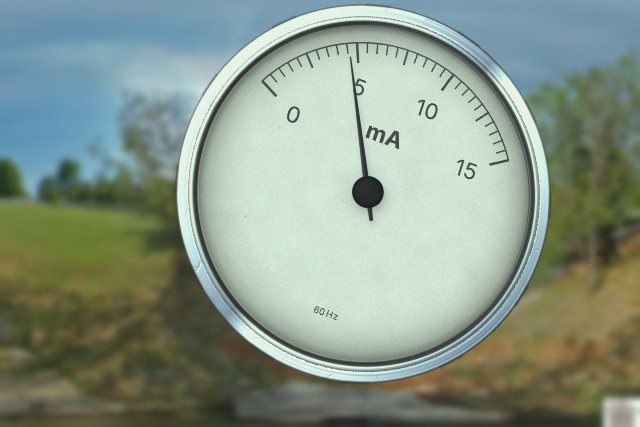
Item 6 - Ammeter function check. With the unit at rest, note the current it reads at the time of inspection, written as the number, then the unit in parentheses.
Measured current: 4.5 (mA)
